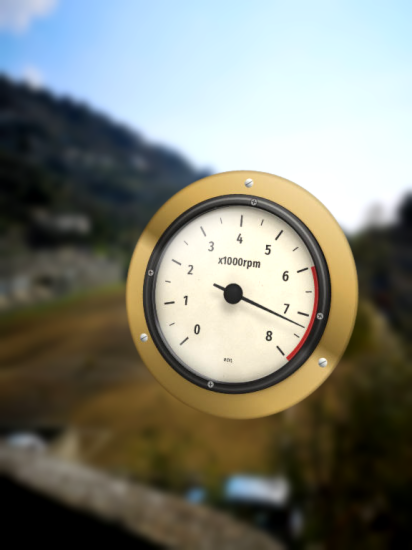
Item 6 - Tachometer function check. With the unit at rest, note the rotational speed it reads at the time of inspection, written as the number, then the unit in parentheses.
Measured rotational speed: 7250 (rpm)
